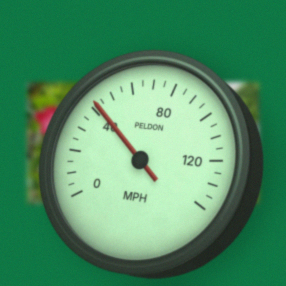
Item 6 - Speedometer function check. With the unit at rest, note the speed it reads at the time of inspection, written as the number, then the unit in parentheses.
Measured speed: 42.5 (mph)
